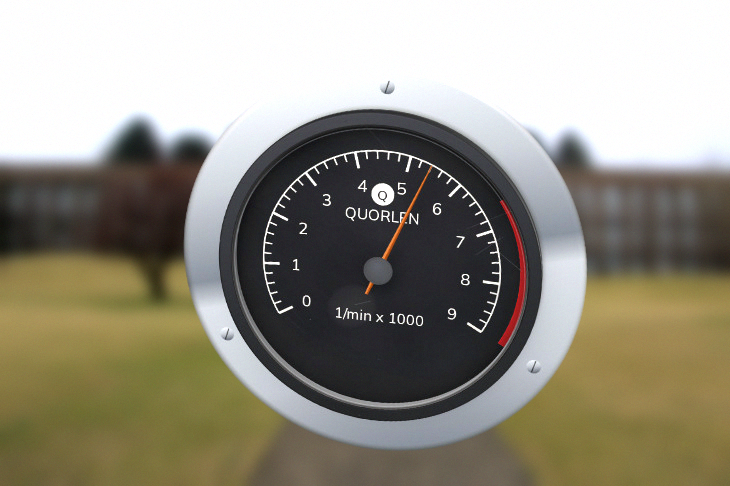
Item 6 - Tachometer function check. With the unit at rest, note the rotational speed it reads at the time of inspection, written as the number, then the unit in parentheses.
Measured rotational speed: 5400 (rpm)
